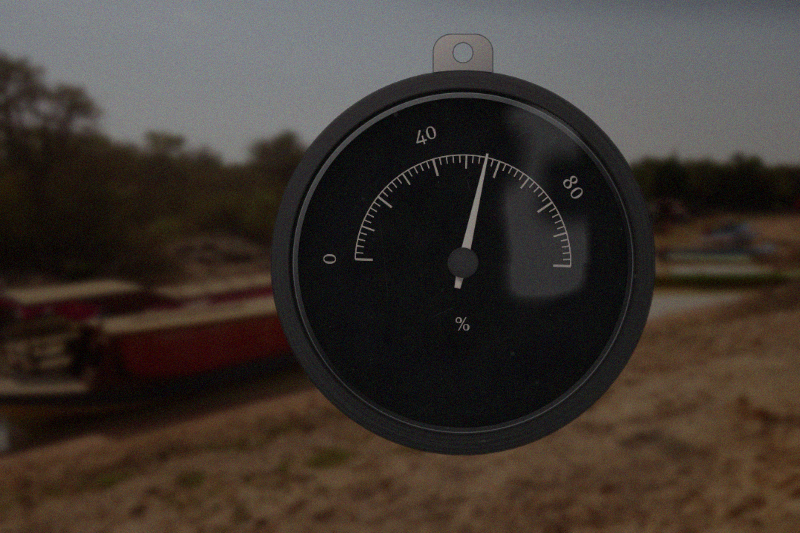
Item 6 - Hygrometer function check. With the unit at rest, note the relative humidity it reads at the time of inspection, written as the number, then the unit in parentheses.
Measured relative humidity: 56 (%)
